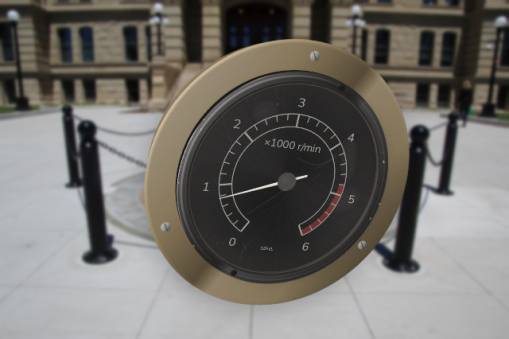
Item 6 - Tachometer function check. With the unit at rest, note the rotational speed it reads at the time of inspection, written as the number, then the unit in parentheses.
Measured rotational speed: 800 (rpm)
